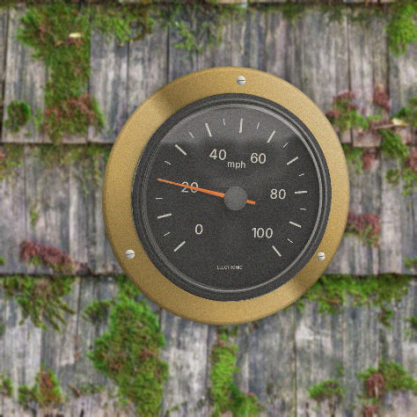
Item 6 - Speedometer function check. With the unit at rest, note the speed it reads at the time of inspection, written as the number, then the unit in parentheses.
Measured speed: 20 (mph)
